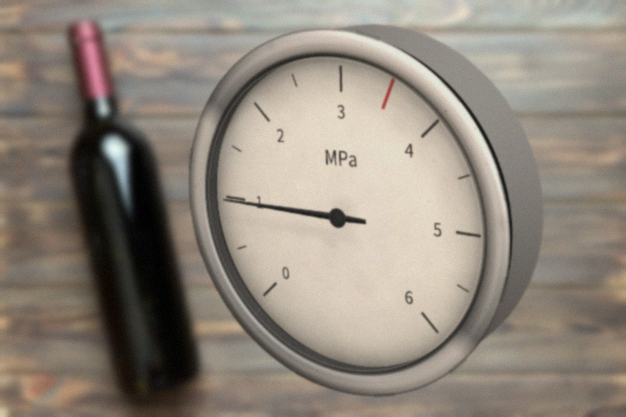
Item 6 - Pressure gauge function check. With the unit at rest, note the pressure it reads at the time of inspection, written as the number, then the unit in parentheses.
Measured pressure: 1 (MPa)
